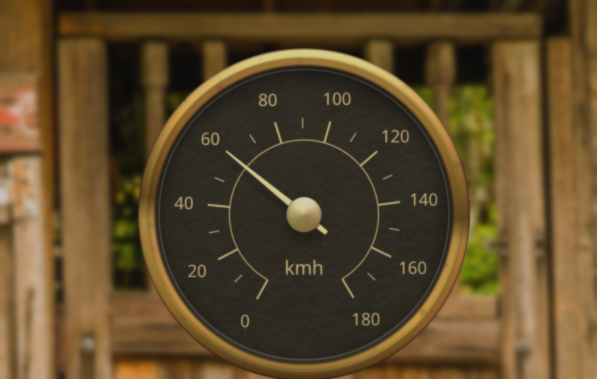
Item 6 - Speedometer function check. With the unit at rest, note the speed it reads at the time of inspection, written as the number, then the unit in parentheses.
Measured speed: 60 (km/h)
